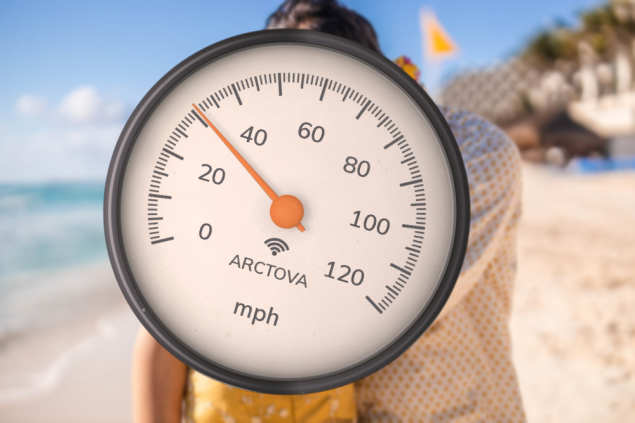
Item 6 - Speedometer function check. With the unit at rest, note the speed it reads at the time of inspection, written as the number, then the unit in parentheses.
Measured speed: 31 (mph)
